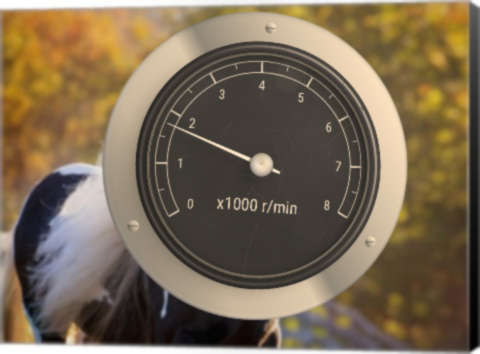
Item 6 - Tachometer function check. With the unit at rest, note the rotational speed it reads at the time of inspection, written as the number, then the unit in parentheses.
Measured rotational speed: 1750 (rpm)
